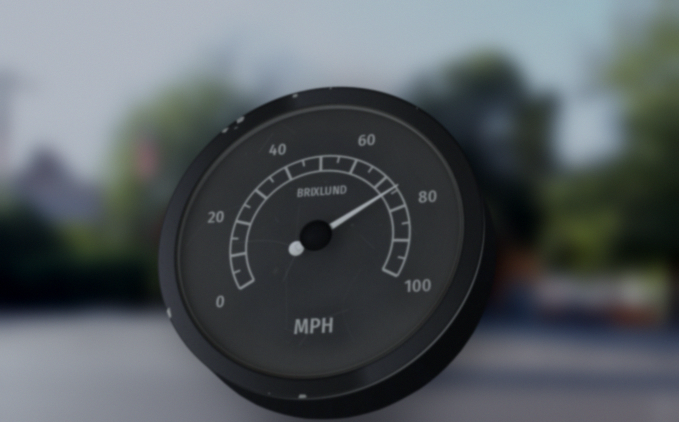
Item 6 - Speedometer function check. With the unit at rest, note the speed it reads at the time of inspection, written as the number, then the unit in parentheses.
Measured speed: 75 (mph)
